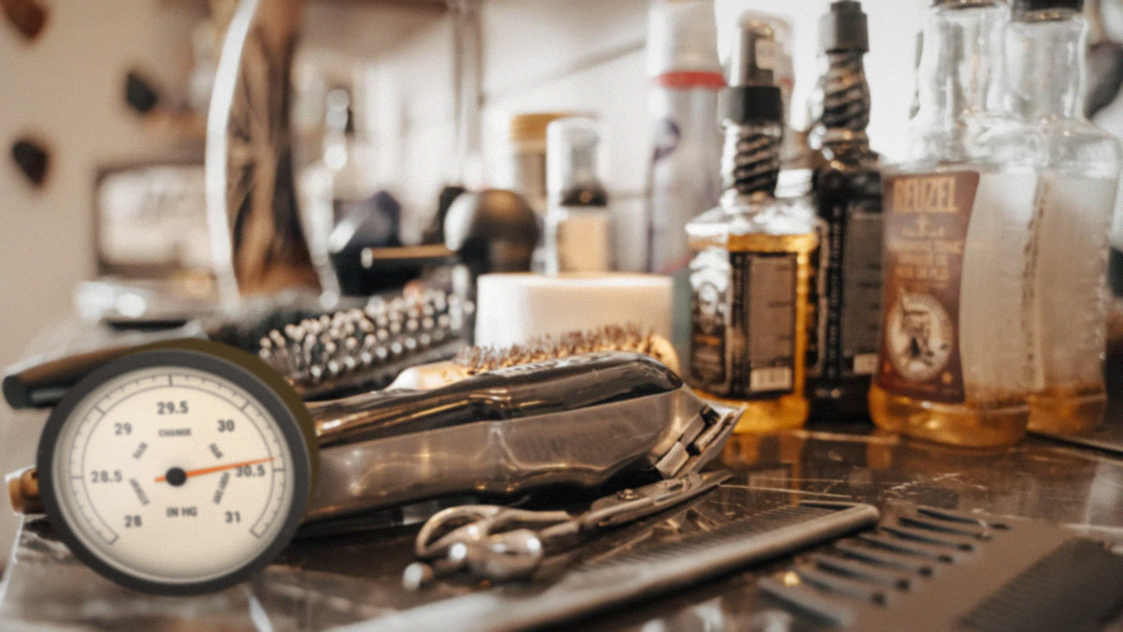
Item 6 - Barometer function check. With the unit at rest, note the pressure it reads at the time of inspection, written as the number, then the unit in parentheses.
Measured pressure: 30.4 (inHg)
